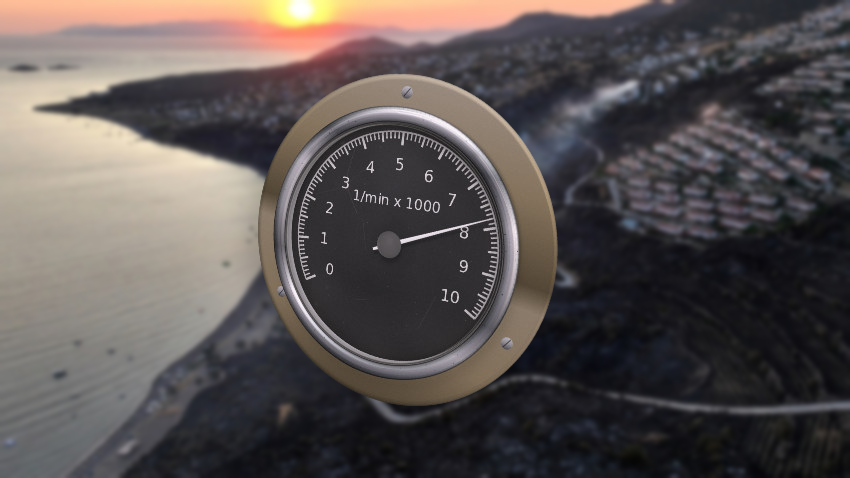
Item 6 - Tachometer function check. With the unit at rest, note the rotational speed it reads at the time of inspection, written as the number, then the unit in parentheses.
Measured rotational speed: 7800 (rpm)
